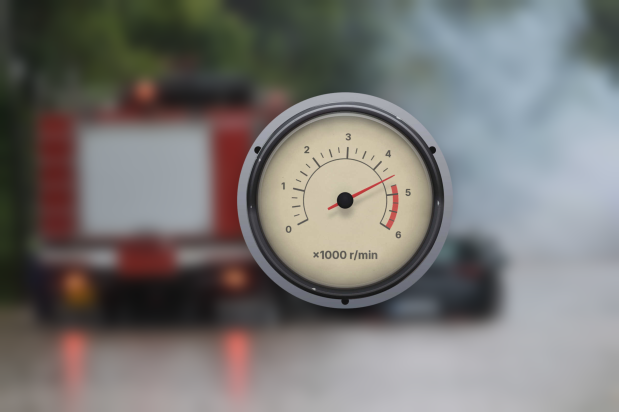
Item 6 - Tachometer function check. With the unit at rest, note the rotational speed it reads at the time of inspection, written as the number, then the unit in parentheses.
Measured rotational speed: 4500 (rpm)
